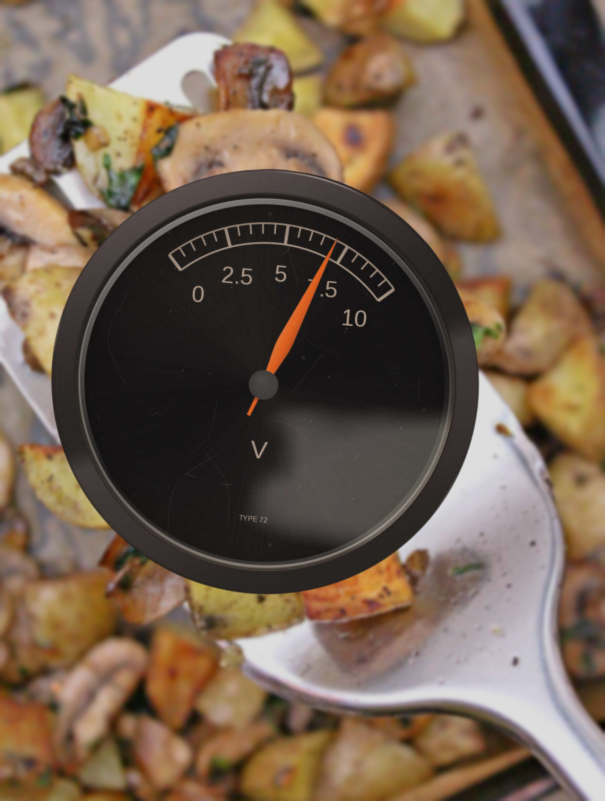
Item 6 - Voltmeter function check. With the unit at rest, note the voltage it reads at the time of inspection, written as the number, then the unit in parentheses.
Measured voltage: 7 (V)
